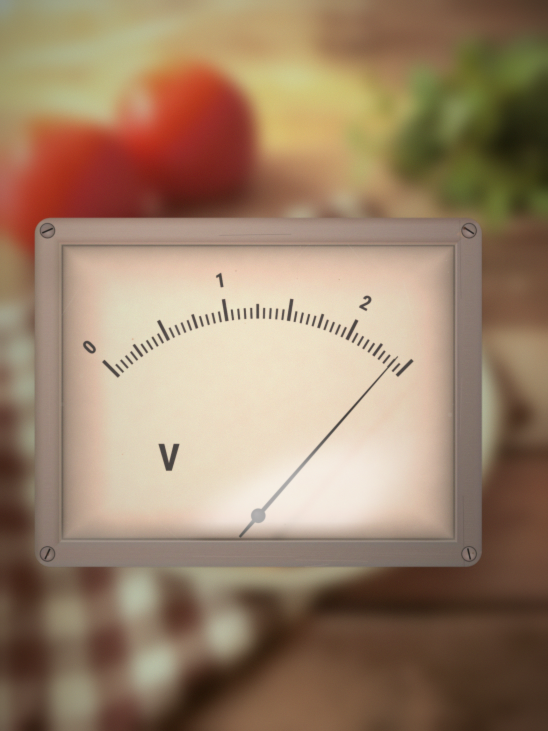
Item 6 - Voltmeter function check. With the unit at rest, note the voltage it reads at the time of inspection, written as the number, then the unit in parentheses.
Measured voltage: 2.4 (V)
